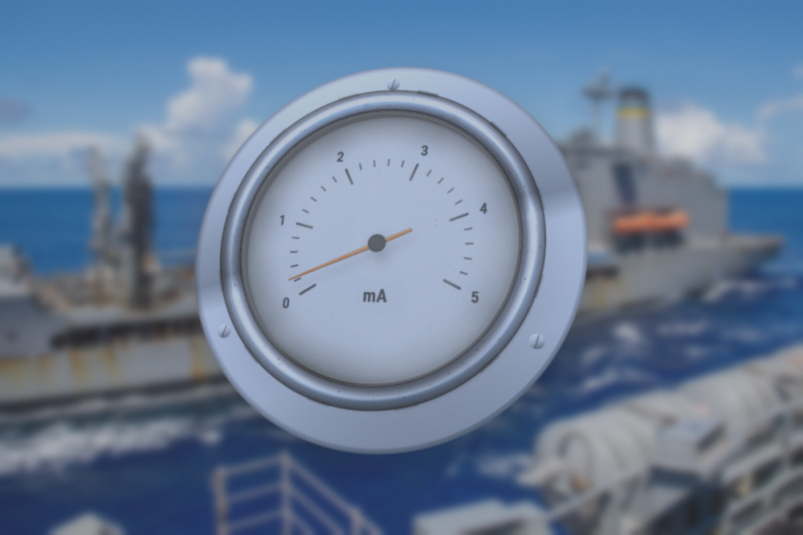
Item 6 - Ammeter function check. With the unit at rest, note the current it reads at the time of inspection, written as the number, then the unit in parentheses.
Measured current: 0.2 (mA)
